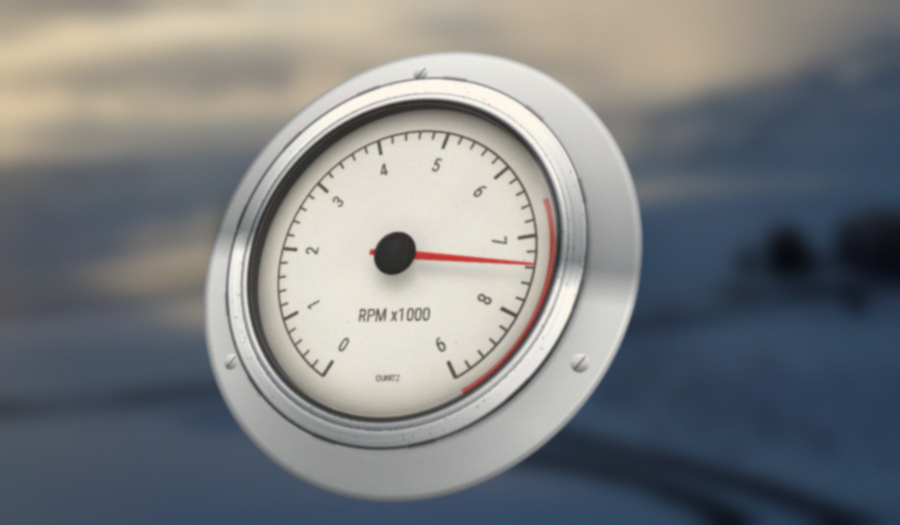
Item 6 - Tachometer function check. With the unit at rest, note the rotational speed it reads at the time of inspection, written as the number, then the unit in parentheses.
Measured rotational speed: 7400 (rpm)
